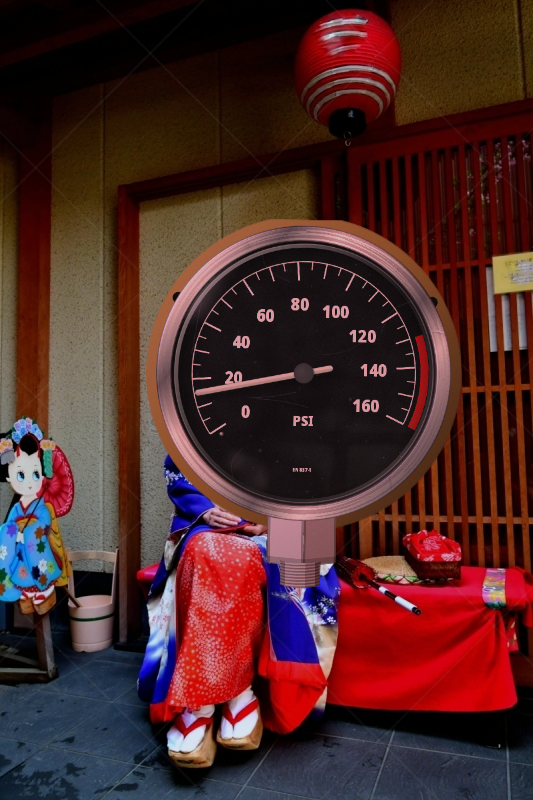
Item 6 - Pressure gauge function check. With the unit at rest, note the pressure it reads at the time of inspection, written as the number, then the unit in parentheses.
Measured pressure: 15 (psi)
